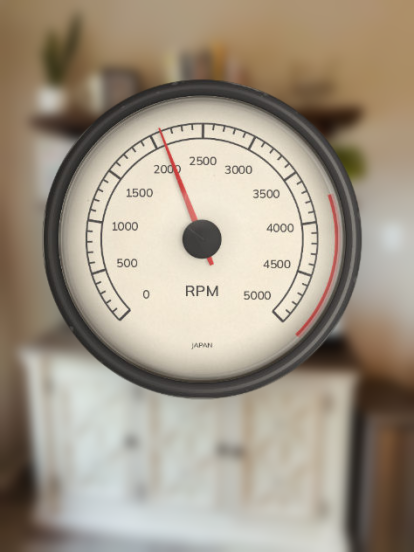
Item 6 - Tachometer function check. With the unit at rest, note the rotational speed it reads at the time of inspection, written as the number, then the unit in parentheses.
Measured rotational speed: 2100 (rpm)
